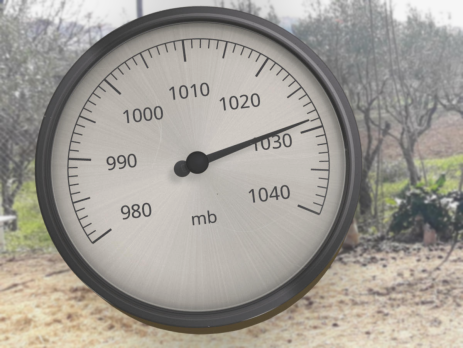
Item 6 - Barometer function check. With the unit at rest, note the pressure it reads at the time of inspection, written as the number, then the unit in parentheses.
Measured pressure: 1029 (mbar)
